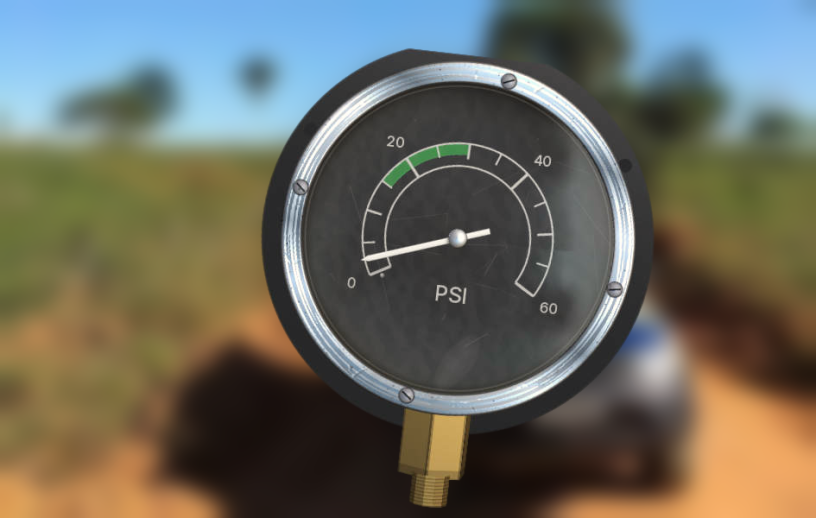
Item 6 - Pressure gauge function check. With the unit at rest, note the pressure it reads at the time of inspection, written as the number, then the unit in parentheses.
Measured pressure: 2.5 (psi)
